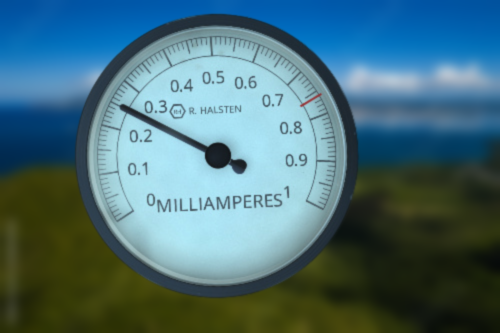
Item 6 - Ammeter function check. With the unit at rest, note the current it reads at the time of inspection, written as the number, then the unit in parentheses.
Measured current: 0.25 (mA)
